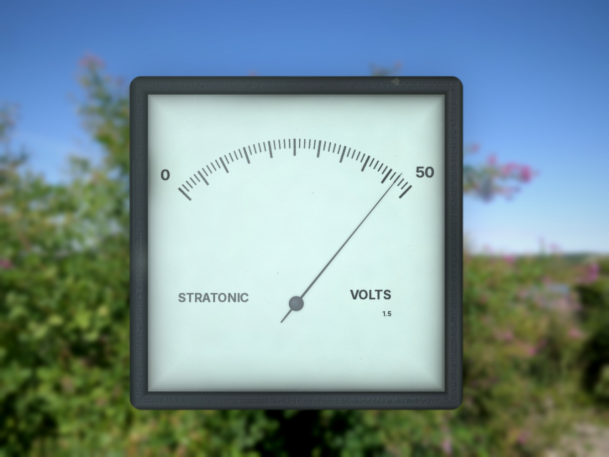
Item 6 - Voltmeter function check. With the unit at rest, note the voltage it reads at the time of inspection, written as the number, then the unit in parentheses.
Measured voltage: 47 (V)
